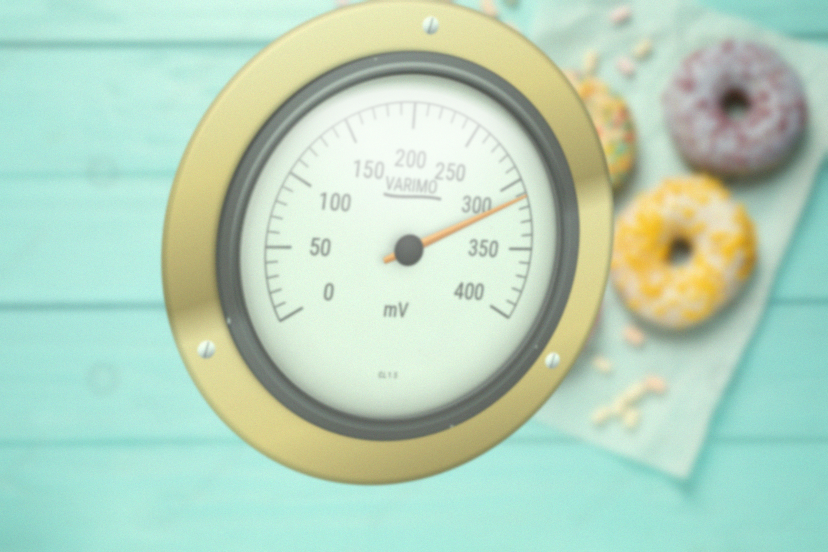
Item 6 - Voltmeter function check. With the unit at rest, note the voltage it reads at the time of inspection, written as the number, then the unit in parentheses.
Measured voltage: 310 (mV)
